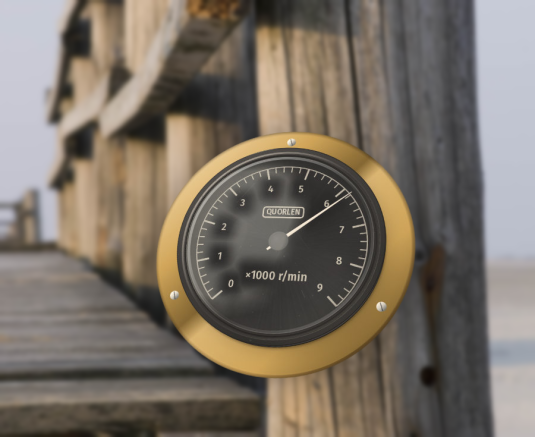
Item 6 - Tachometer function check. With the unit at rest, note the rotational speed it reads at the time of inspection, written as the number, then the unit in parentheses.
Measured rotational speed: 6200 (rpm)
